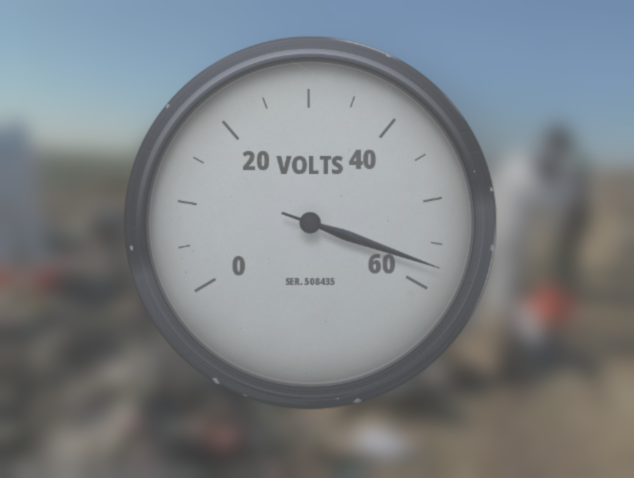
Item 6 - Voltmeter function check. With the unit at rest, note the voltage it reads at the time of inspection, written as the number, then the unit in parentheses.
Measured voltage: 57.5 (V)
